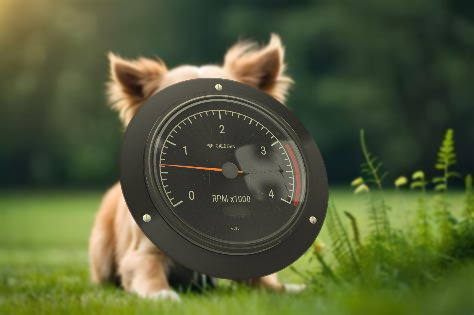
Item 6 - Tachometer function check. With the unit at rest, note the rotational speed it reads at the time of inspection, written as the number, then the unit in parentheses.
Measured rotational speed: 600 (rpm)
